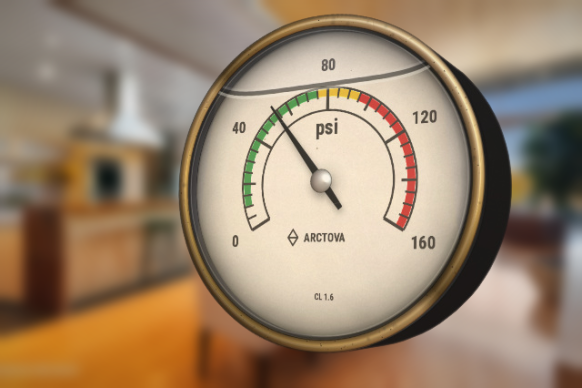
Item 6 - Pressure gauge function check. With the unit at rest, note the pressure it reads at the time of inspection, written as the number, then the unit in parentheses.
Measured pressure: 55 (psi)
